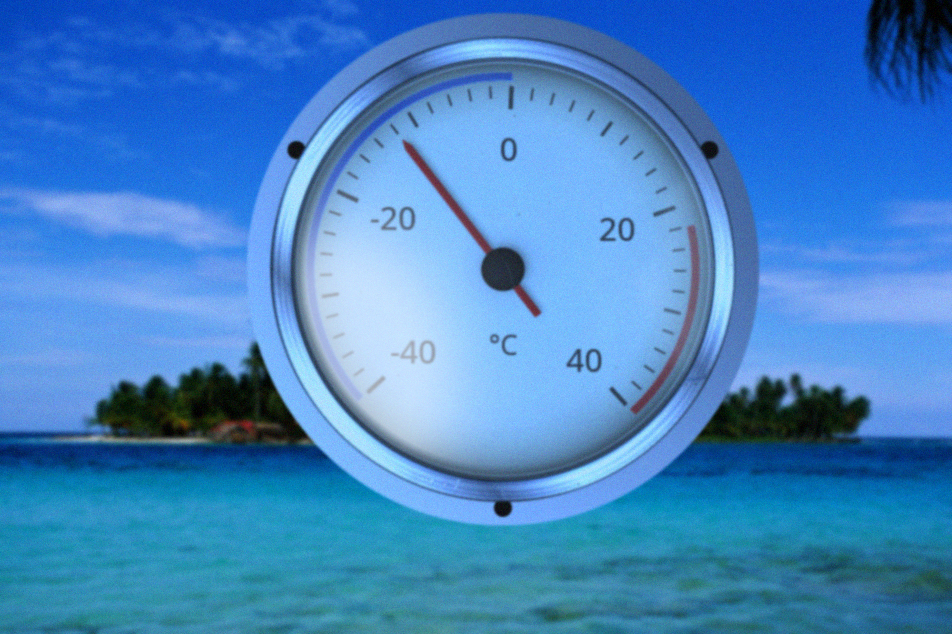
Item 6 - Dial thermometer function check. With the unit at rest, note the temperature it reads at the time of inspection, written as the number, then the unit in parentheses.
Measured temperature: -12 (°C)
